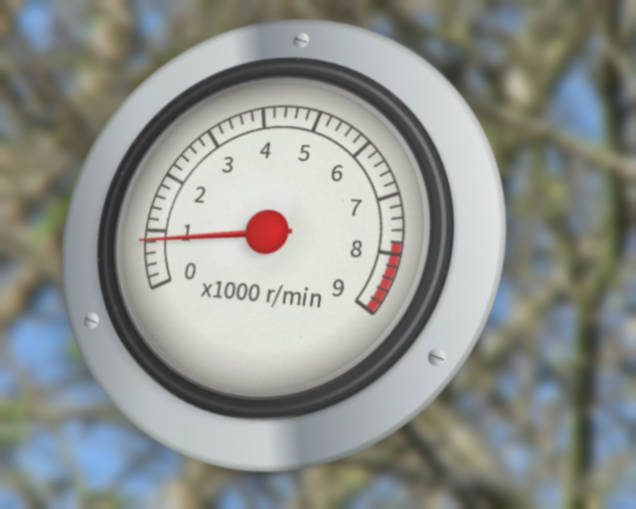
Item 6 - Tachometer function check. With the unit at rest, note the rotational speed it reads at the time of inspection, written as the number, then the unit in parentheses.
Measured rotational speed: 800 (rpm)
